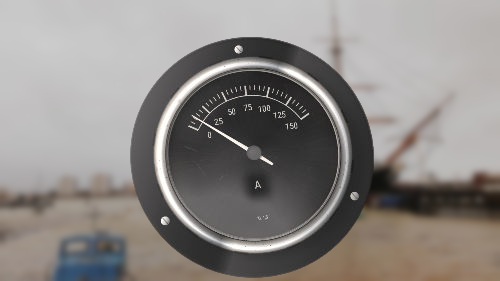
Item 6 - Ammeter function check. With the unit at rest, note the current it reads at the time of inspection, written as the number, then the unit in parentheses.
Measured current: 10 (A)
